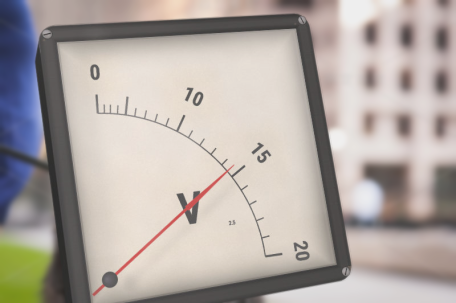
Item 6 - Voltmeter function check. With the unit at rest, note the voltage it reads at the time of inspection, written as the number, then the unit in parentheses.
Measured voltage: 14.5 (V)
